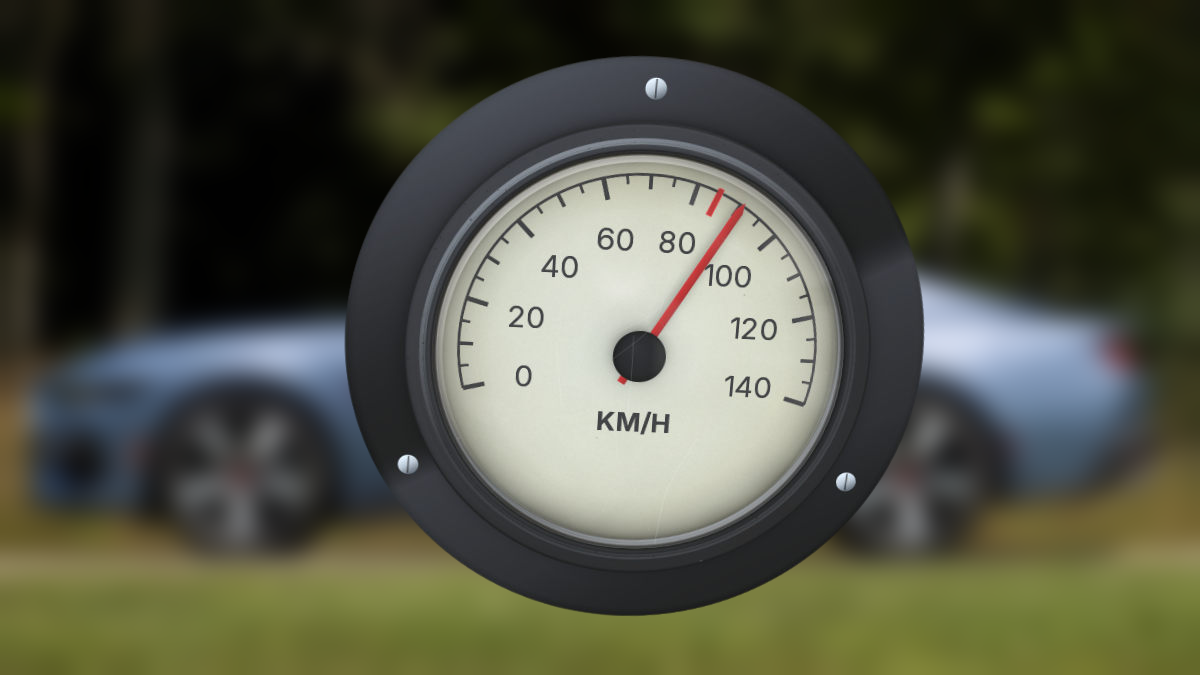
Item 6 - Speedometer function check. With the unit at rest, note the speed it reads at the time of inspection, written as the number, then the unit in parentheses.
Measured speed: 90 (km/h)
